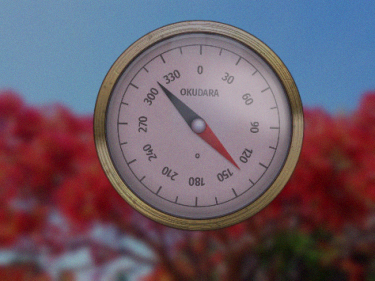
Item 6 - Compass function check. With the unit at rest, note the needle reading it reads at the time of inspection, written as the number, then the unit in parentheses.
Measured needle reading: 135 (°)
